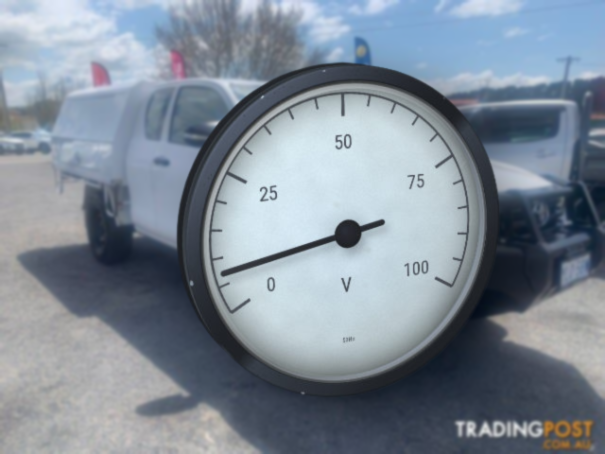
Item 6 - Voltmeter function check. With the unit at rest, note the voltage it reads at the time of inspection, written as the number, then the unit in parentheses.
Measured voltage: 7.5 (V)
